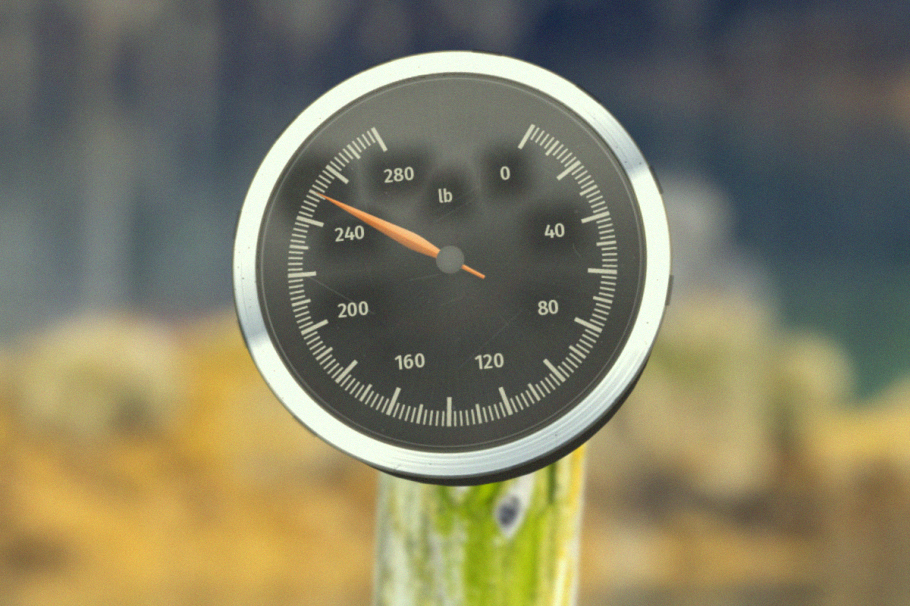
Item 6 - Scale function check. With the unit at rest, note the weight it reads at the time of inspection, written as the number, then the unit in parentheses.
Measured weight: 250 (lb)
